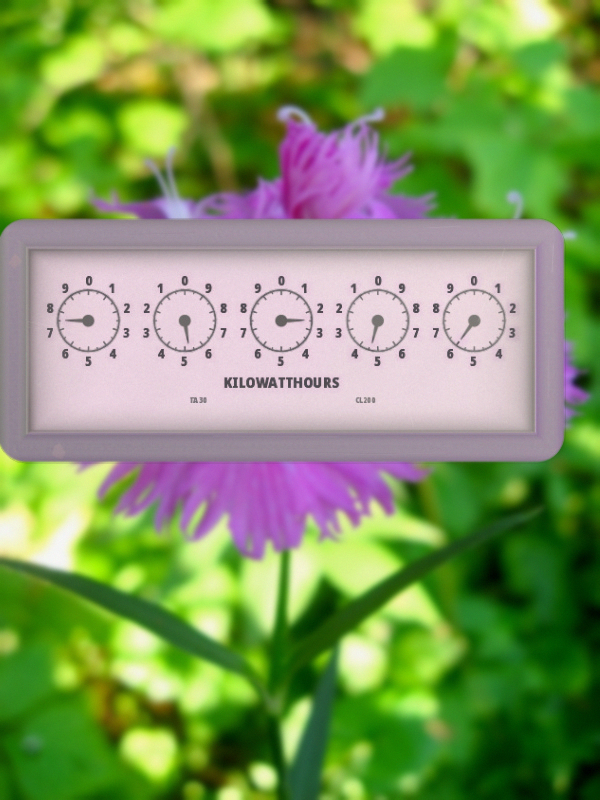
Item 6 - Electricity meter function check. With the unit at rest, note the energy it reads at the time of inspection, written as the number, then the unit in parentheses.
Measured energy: 75246 (kWh)
